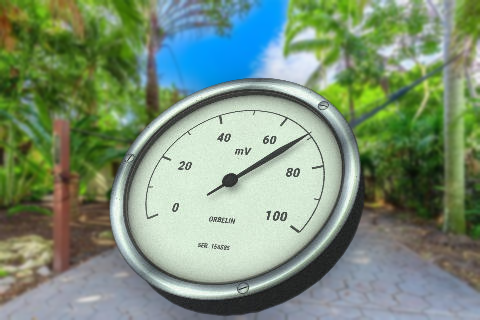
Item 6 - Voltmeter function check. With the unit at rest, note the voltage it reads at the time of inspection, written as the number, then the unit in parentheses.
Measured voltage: 70 (mV)
